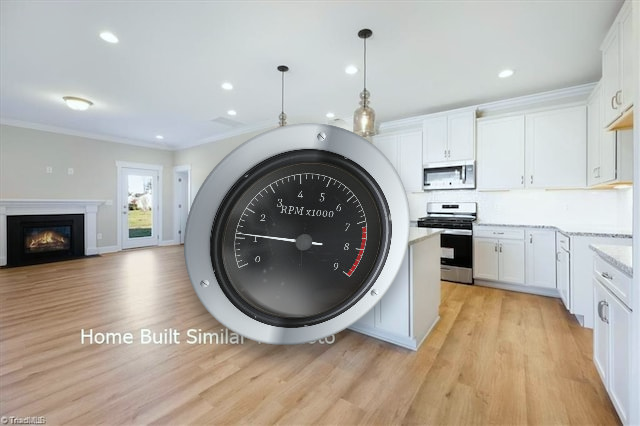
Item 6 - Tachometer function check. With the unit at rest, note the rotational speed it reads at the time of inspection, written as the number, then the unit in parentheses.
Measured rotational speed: 1200 (rpm)
